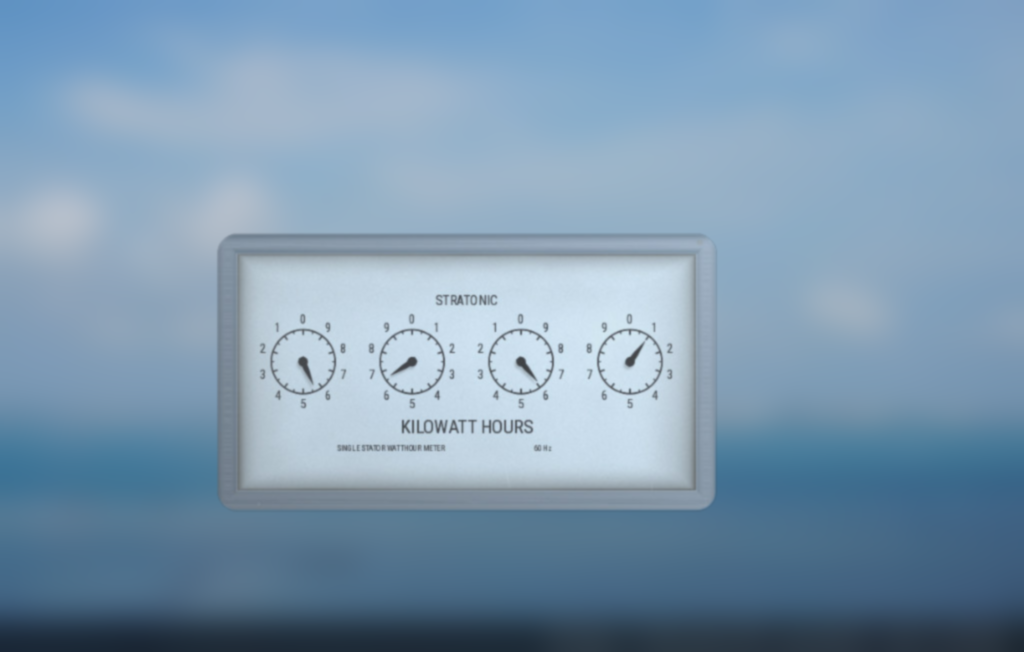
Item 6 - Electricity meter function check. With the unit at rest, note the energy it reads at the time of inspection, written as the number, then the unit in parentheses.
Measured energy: 5661 (kWh)
